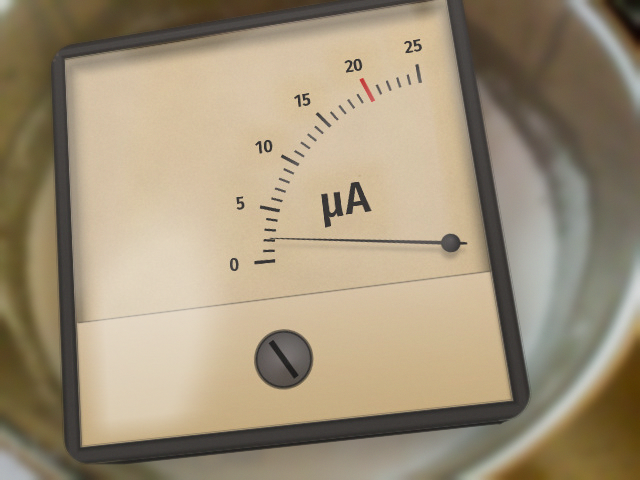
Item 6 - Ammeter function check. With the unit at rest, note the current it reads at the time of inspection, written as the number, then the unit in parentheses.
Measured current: 2 (µA)
